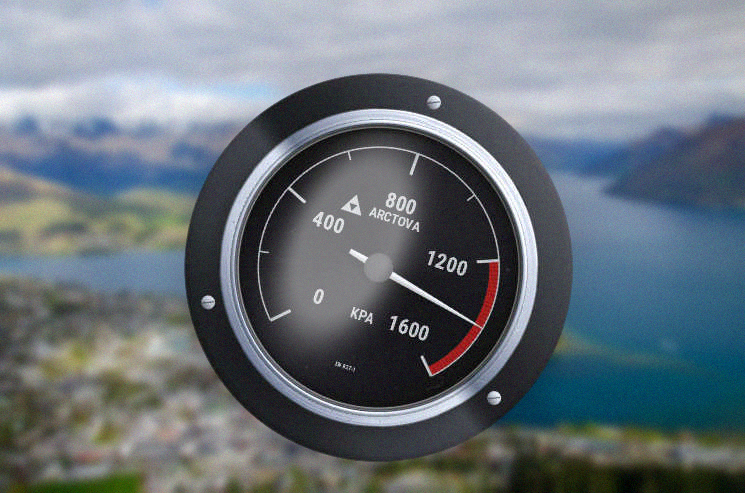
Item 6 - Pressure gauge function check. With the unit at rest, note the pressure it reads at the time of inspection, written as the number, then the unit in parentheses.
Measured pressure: 1400 (kPa)
